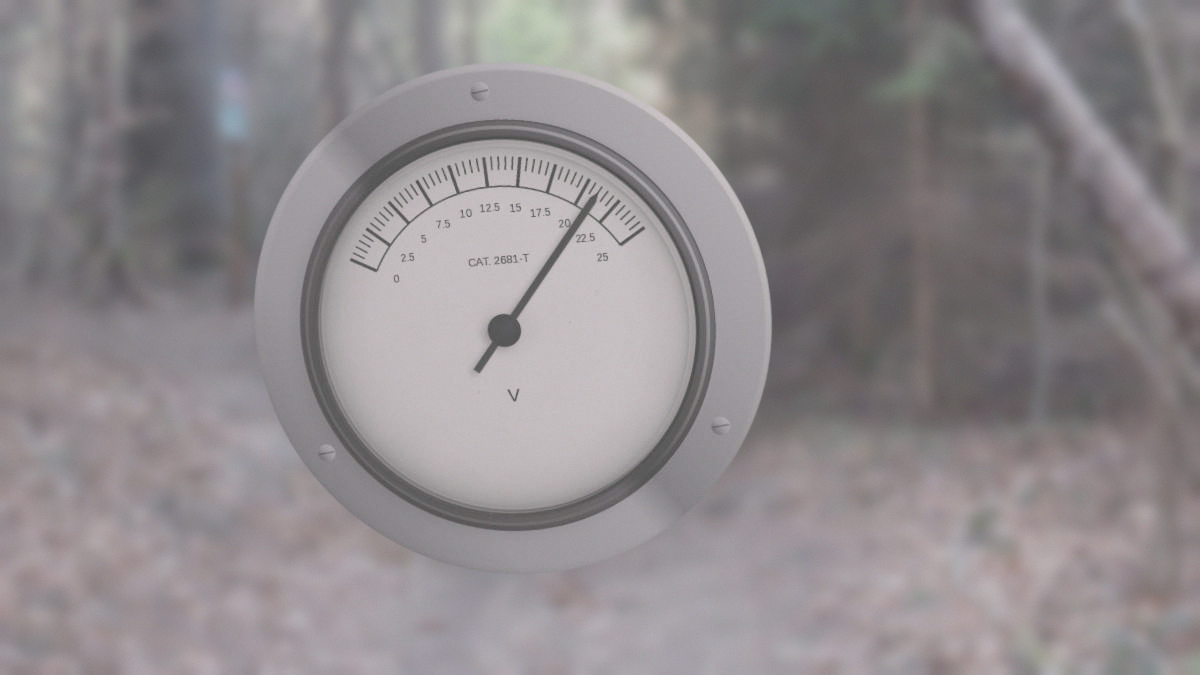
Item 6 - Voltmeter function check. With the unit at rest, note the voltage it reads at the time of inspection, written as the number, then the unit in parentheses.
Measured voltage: 21 (V)
